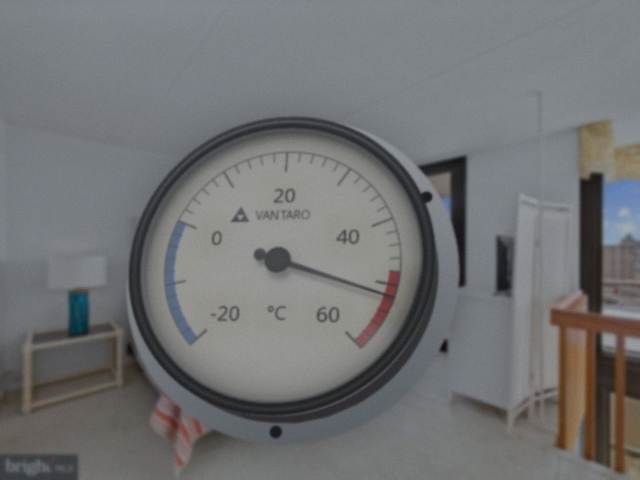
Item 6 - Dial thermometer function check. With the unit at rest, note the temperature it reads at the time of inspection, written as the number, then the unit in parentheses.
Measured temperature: 52 (°C)
